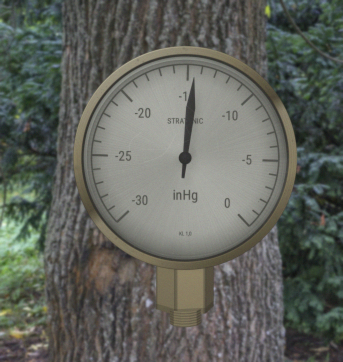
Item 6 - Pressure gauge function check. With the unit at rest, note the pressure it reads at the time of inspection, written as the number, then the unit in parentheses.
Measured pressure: -14.5 (inHg)
